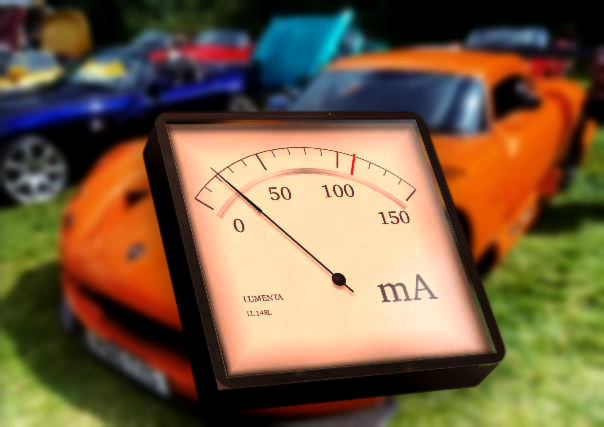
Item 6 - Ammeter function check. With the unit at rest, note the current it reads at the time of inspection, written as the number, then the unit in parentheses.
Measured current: 20 (mA)
